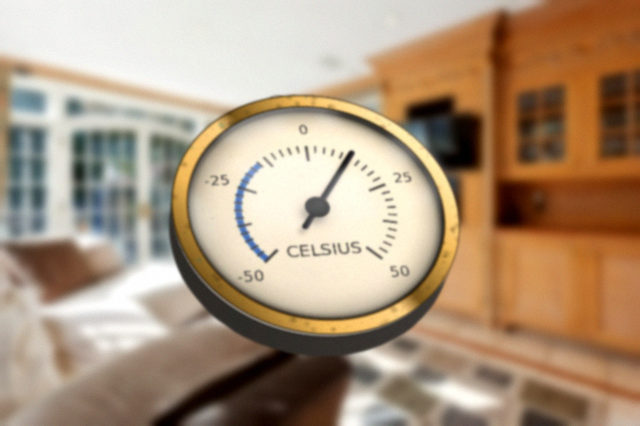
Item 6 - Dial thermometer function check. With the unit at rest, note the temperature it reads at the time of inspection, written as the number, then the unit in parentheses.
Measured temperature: 12.5 (°C)
